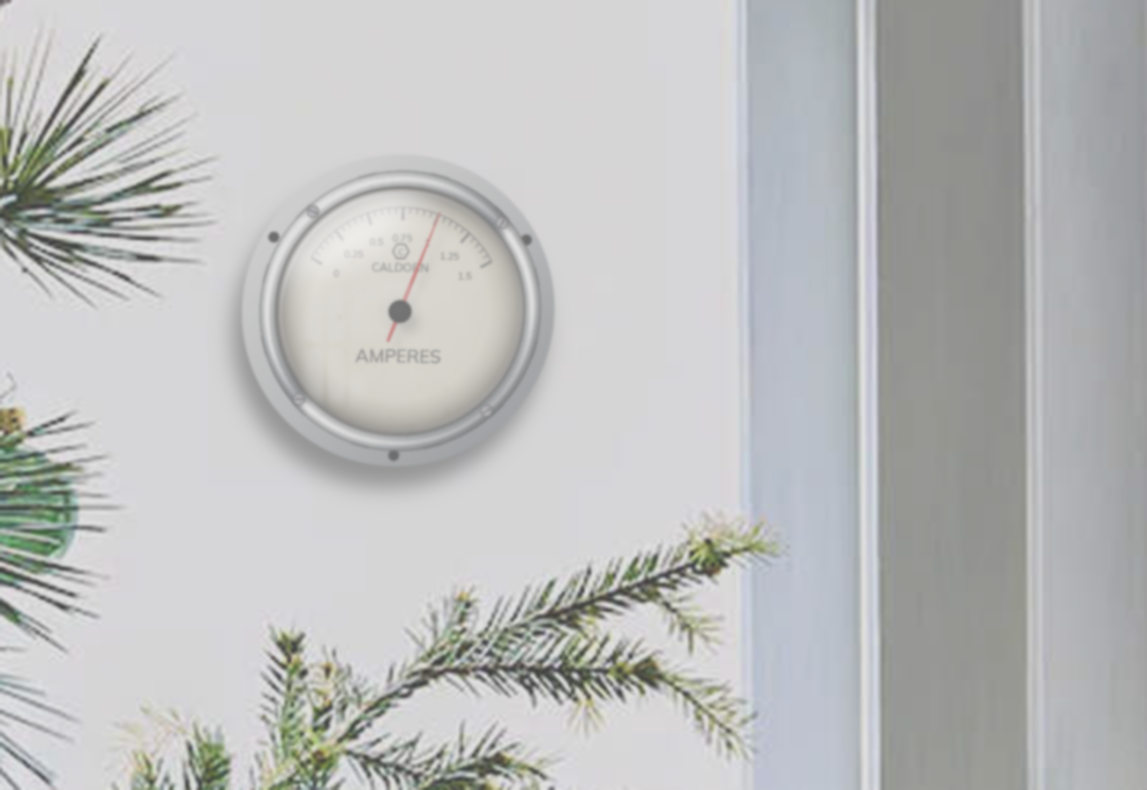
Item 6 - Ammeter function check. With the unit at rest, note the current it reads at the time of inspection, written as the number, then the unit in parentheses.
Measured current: 1 (A)
